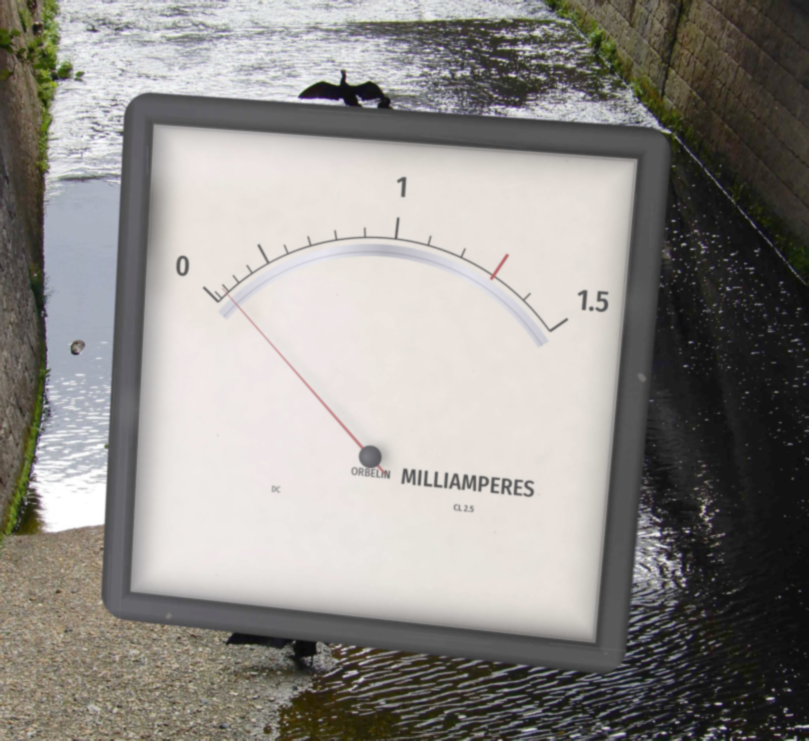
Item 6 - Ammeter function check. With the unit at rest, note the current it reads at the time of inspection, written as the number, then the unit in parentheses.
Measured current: 0.2 (mA)
